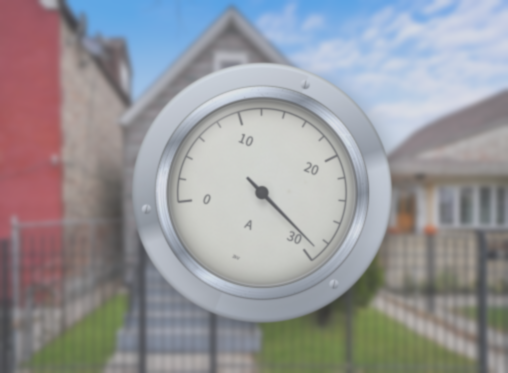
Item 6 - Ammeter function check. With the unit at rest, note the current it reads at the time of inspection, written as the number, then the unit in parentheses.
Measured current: 29 (A)
